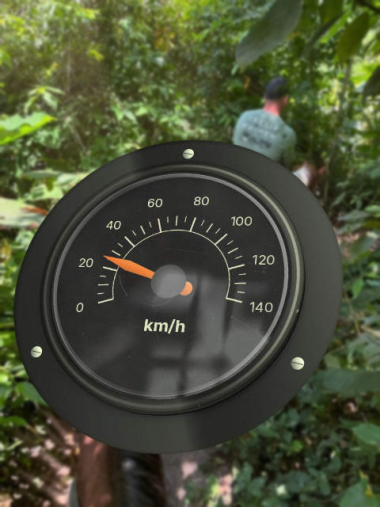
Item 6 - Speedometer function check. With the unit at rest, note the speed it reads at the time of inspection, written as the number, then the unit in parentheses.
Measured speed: 25 (km/h)
